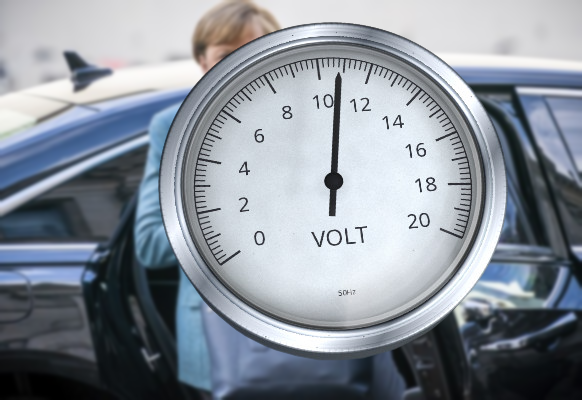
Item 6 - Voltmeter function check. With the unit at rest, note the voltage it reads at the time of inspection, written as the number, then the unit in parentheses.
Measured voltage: 10.8 (V)
